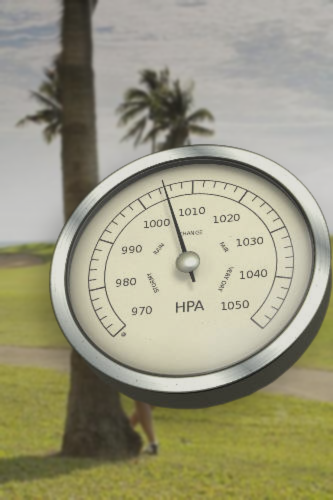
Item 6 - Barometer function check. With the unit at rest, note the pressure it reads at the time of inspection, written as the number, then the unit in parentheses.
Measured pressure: 1005 (hPa)
